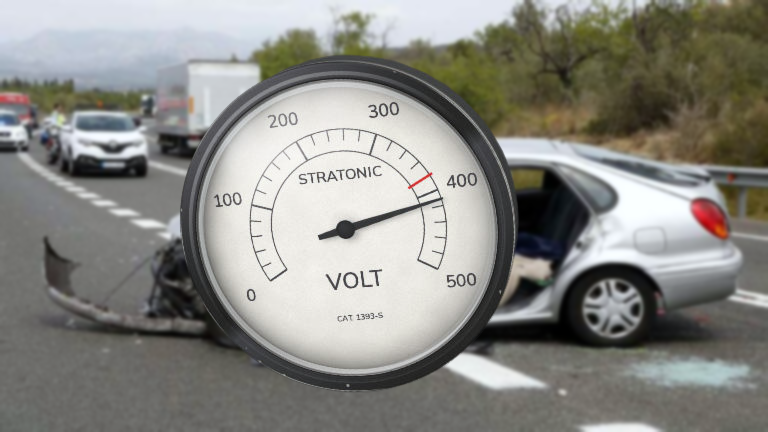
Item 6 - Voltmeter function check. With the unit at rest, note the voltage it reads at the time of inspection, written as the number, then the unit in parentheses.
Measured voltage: 410 (V)
